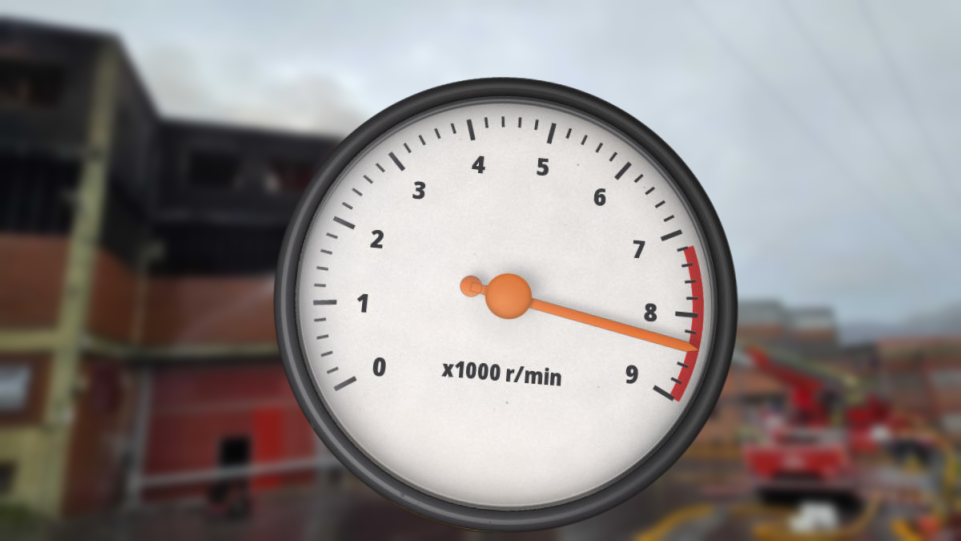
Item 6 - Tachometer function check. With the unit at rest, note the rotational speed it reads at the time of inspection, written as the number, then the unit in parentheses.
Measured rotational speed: 8400 (rpm)
